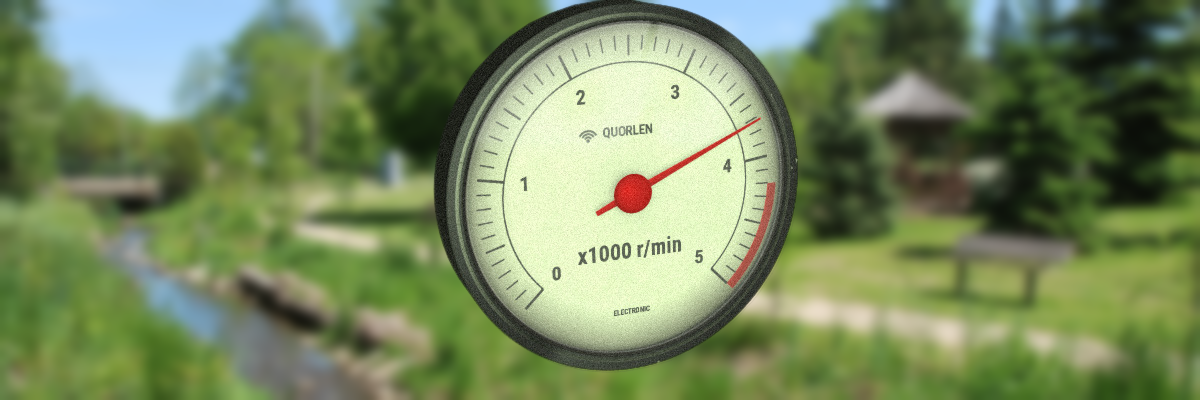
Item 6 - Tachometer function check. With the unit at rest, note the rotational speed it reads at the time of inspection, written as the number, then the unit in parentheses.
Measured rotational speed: 3700 (rpm)
